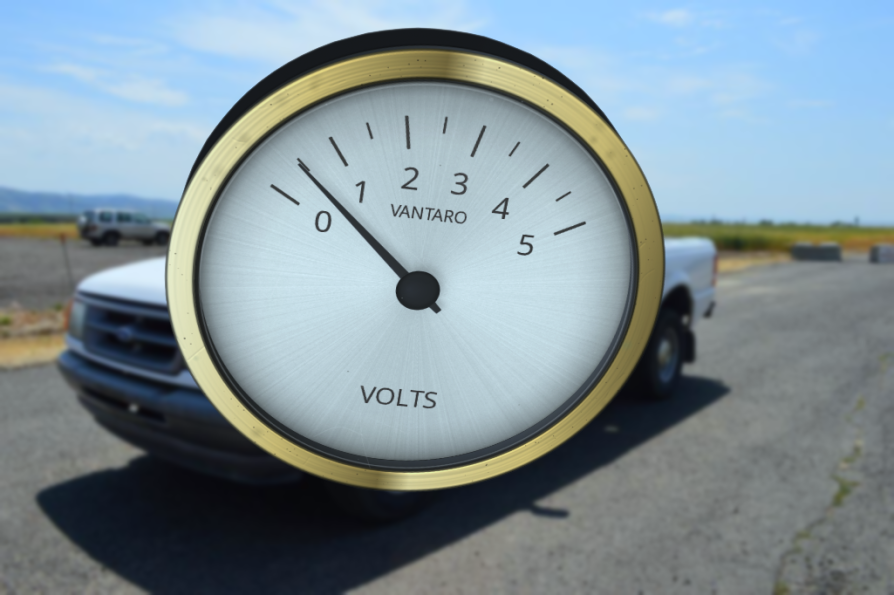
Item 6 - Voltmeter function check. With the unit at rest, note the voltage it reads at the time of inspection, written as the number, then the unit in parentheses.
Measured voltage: 0.5 (V)
